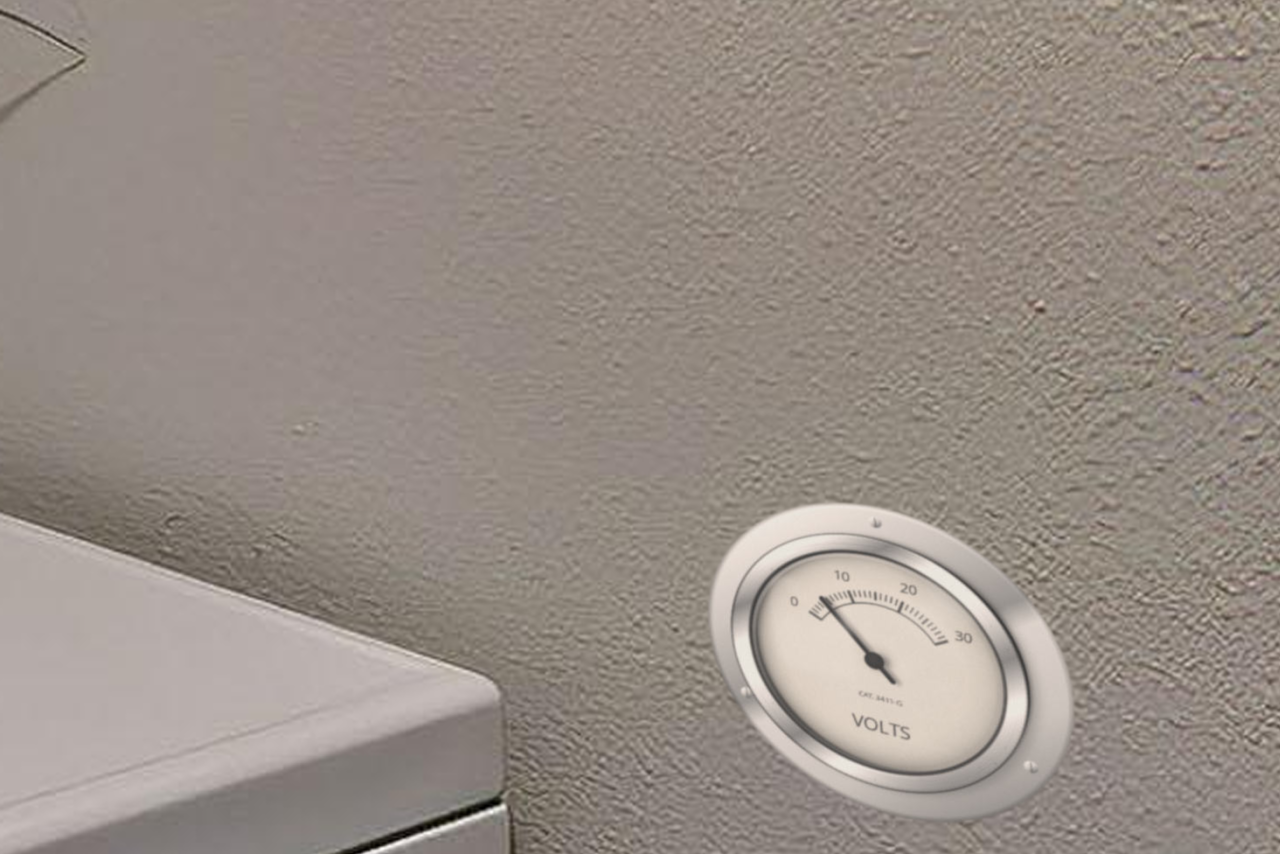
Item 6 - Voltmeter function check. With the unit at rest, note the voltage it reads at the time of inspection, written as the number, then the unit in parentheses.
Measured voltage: 5 (V)
